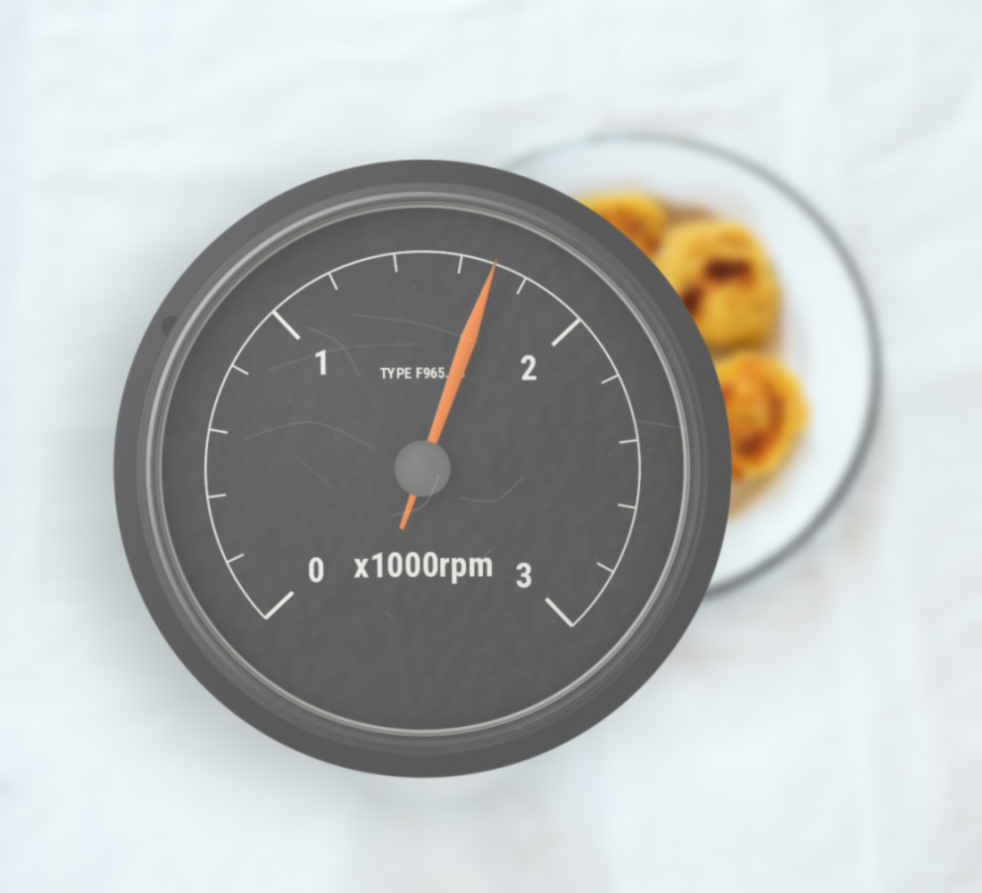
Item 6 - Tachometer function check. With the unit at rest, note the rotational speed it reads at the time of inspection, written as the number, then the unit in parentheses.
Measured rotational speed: 1700 (rpm)
